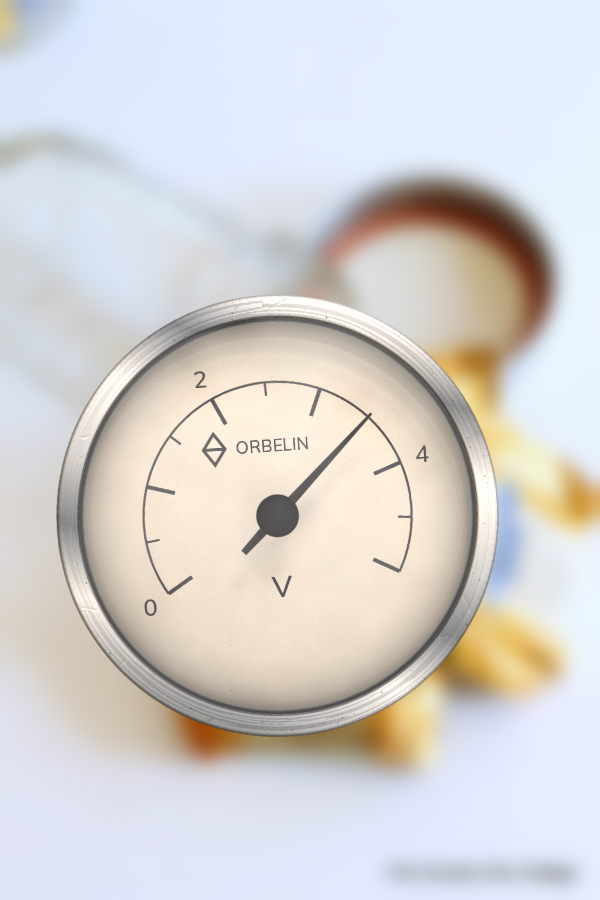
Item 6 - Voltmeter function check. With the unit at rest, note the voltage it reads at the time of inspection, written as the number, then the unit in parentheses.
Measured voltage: 3.5 (V)
